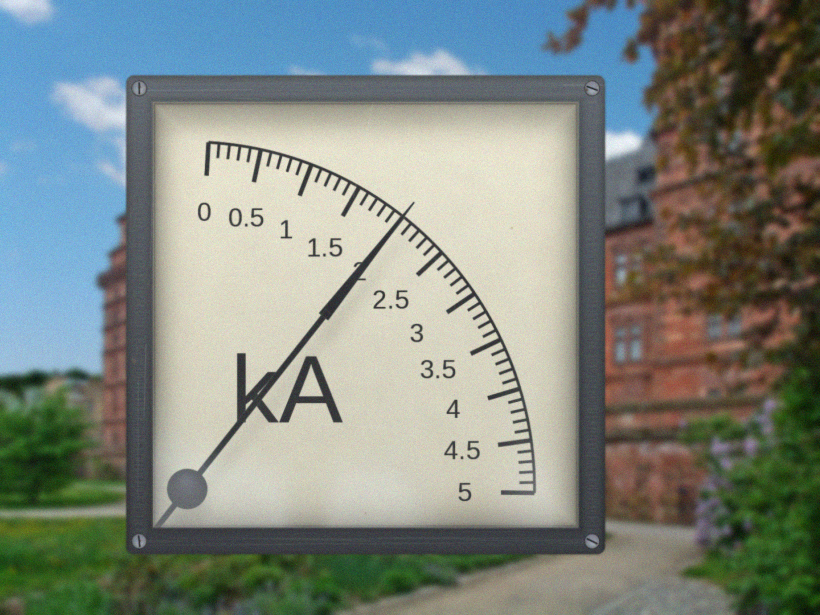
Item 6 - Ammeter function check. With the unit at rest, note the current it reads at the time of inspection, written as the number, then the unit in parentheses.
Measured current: 2 (kA)
